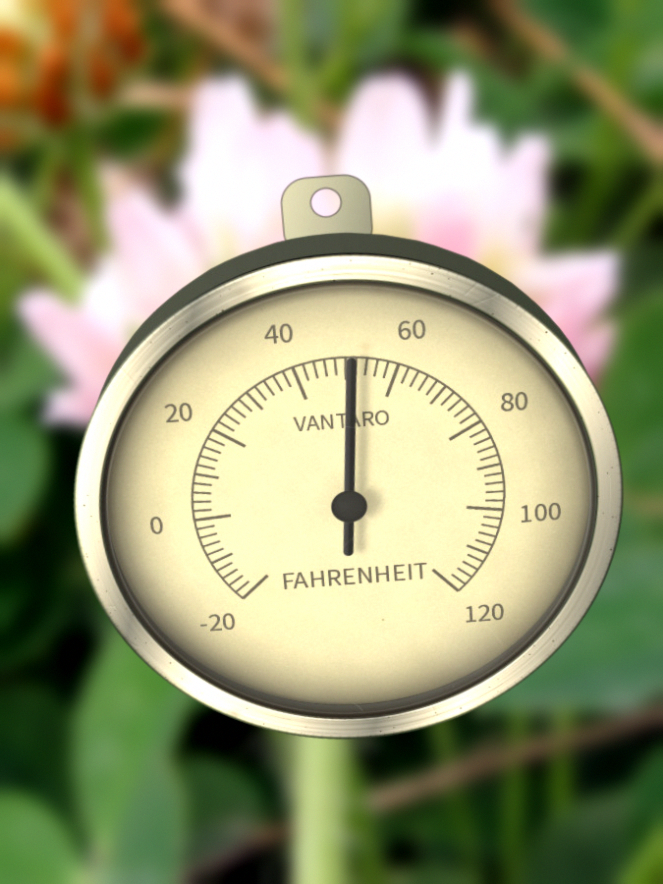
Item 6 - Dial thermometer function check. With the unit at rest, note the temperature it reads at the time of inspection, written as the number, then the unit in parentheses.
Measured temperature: 51 (°F)
